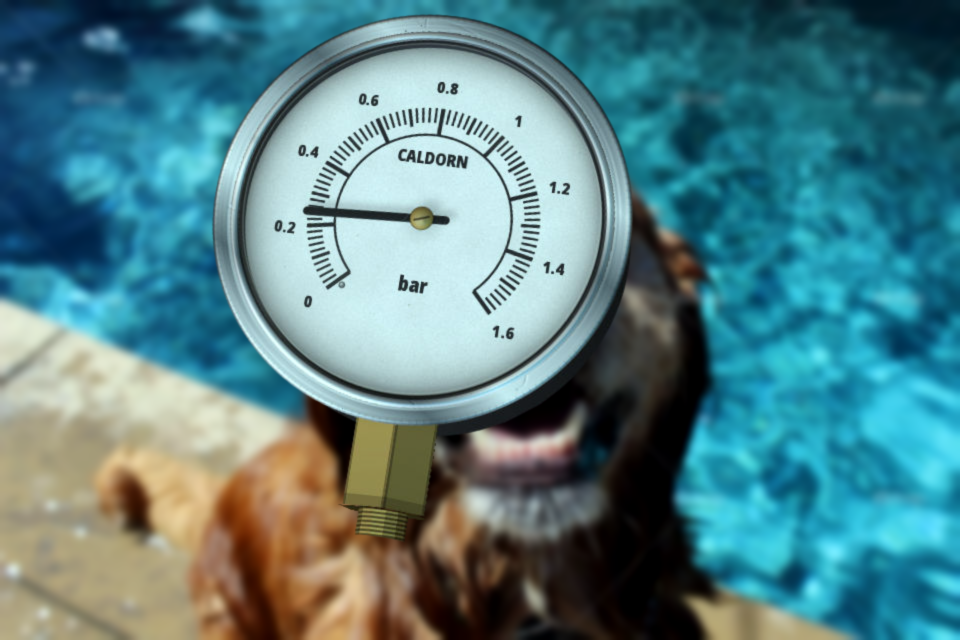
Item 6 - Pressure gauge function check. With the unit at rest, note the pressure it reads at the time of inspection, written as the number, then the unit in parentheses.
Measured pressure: 0.24 (bar)
